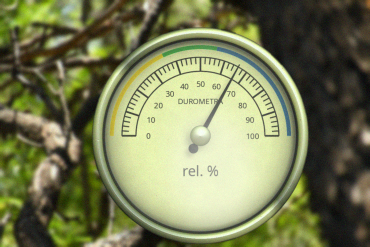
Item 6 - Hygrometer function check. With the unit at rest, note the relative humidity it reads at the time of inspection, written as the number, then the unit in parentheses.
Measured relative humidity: 66 (%)
